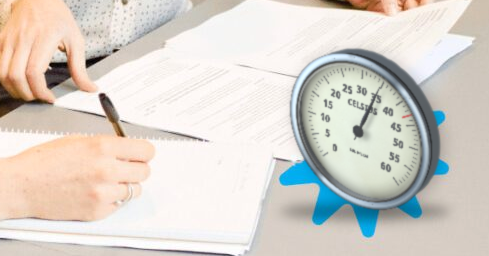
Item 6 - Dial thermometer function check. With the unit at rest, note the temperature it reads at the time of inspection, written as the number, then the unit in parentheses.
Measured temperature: 35 (°C)
